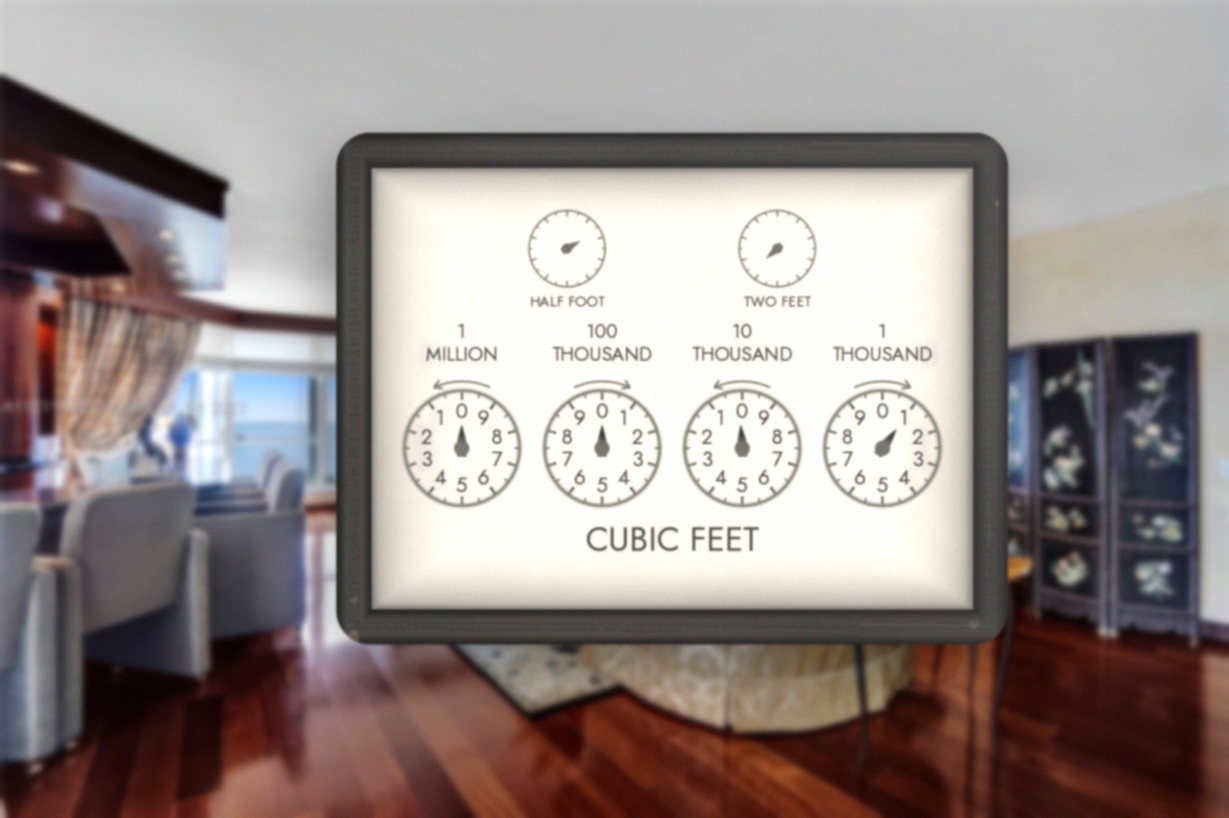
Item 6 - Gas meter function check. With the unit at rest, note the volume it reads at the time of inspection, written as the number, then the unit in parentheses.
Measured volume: 100 (ft³)
